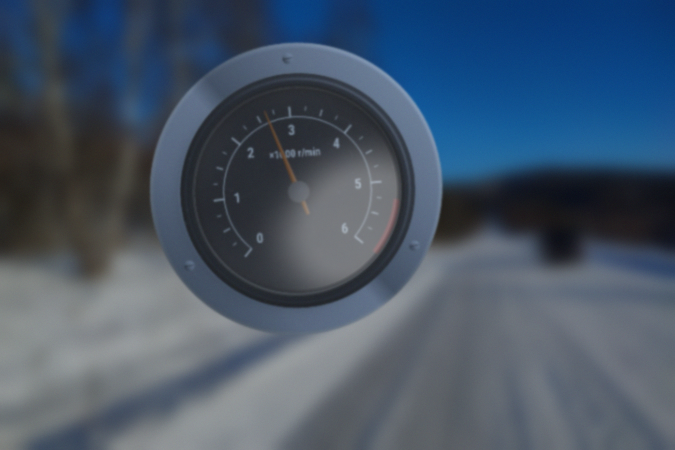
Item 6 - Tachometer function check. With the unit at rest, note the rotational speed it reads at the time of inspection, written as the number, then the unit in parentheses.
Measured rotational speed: 2625 (rpm)
